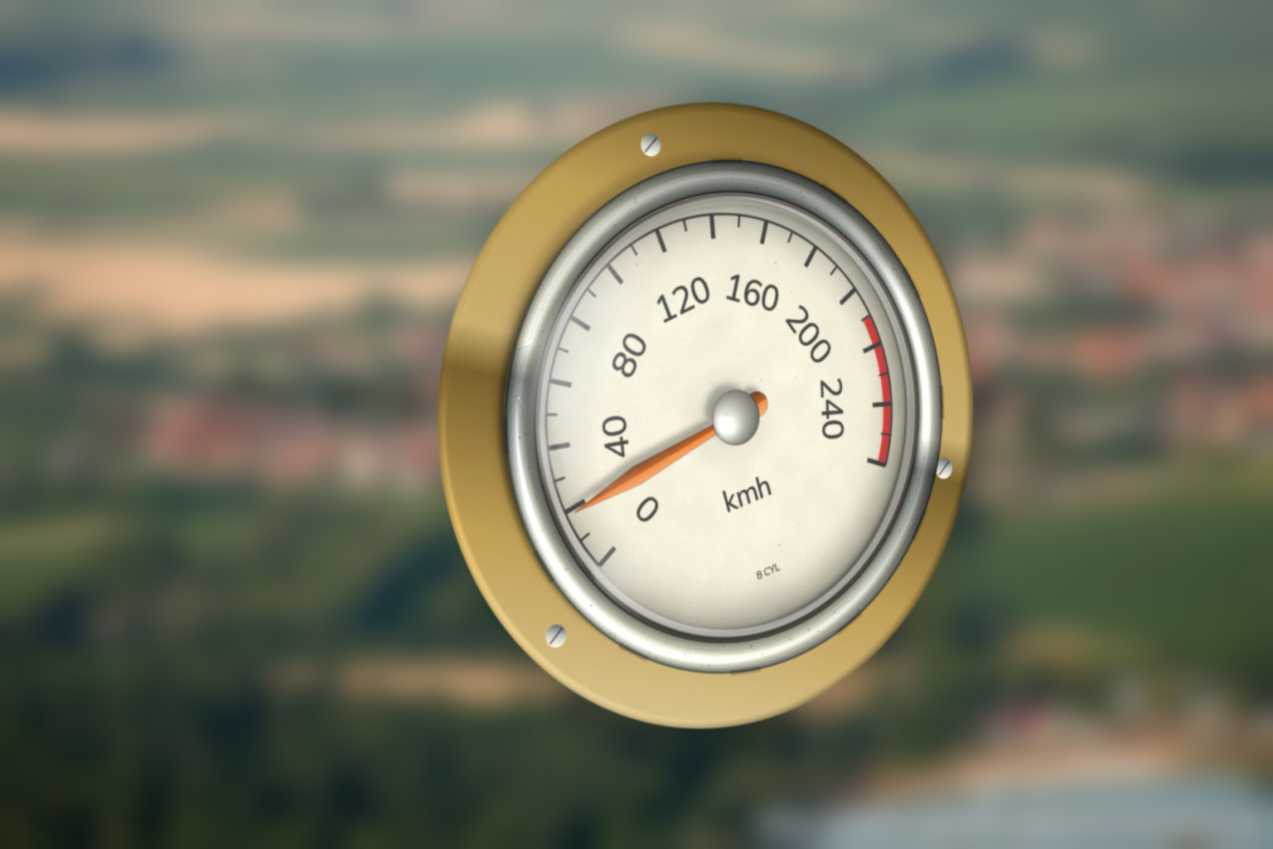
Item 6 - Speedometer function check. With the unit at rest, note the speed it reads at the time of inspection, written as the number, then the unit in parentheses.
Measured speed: 20 (km/h)
